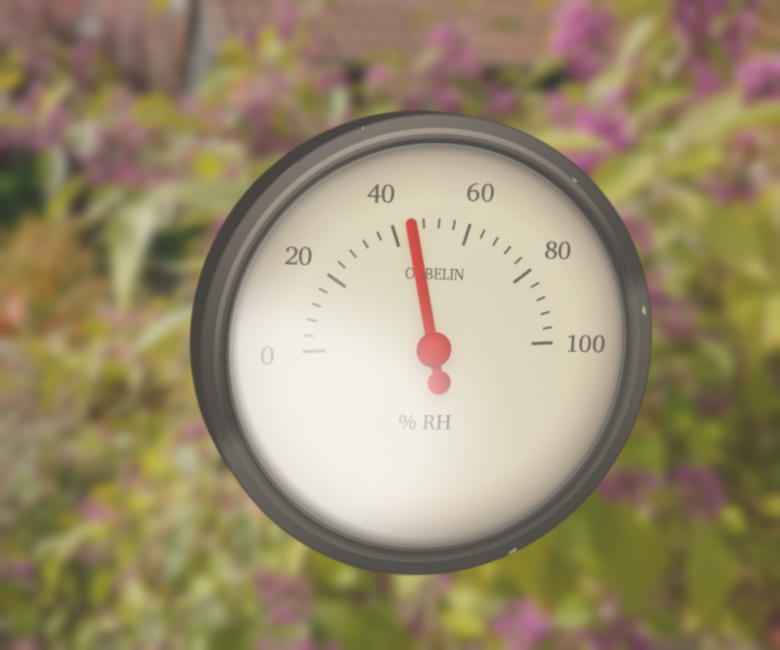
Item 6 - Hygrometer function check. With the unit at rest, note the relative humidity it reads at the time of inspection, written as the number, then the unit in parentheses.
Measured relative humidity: 44 (%)
